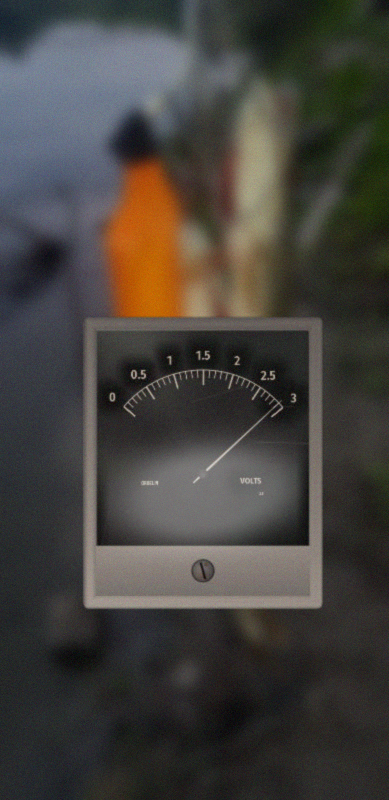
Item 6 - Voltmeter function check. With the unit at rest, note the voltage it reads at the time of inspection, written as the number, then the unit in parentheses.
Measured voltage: 2.9 (V)
